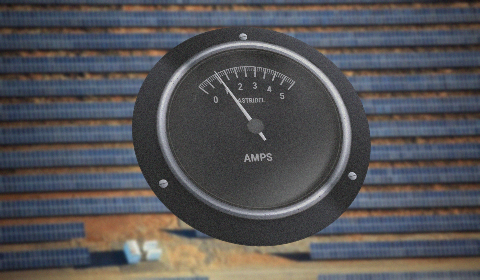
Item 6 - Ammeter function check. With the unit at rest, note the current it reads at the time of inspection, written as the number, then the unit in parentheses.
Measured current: 1 (A)
